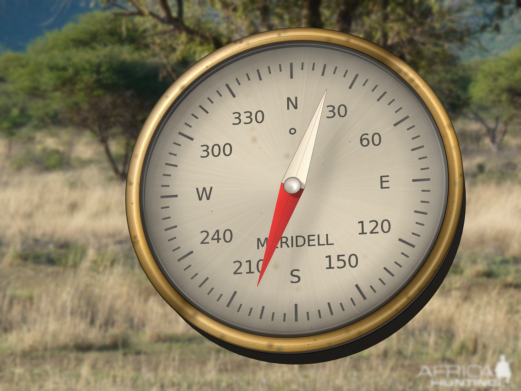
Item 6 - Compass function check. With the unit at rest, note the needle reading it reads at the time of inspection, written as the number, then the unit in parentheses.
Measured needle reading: 200 (°)
